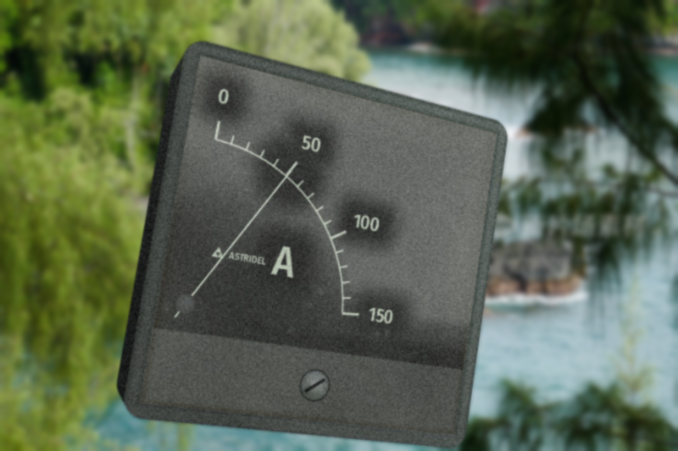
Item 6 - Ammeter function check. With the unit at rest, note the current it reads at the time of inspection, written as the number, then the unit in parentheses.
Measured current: 50 (A)
